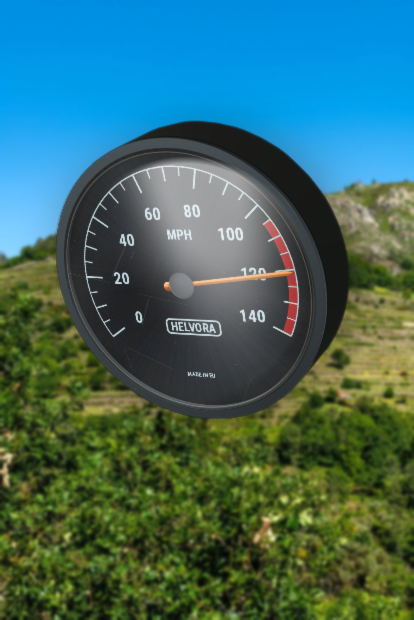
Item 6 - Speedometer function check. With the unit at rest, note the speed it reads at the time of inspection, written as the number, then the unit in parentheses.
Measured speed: 120 (mph)
